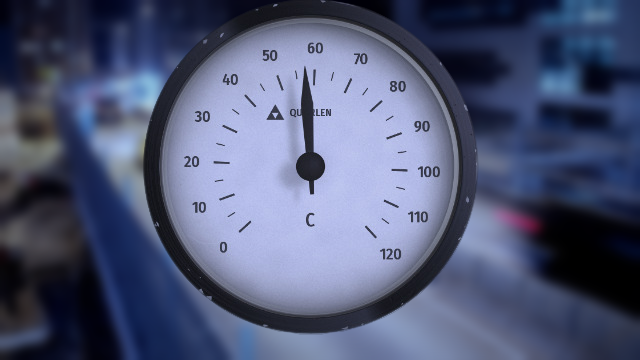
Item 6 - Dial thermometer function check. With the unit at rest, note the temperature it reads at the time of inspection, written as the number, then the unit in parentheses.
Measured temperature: 57.5 (°C)
